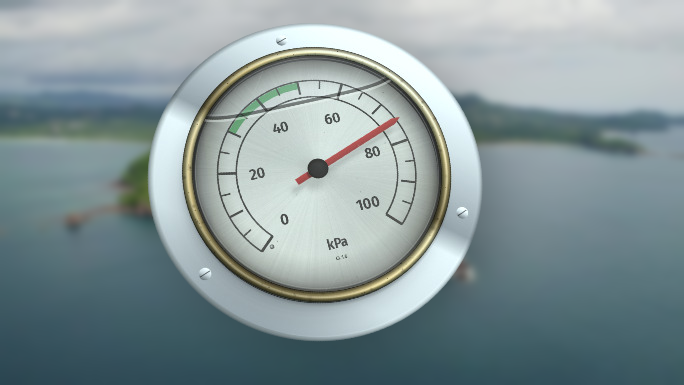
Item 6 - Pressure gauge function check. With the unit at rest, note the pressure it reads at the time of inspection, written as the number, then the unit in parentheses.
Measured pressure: 75 (kPa)
